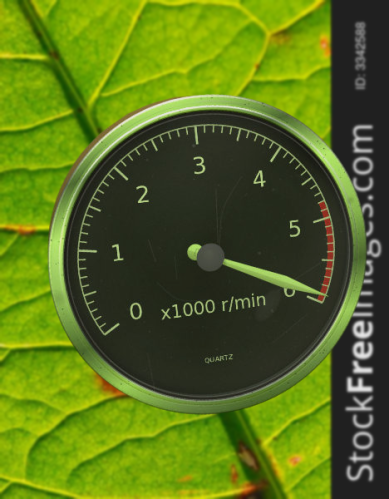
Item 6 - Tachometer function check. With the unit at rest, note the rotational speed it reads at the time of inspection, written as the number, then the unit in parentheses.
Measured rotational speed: 5900 (rpm)
